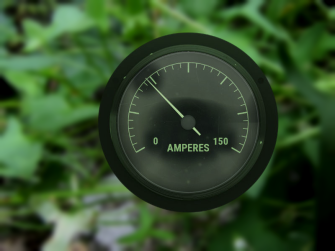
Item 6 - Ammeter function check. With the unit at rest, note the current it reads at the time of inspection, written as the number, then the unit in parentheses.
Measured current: 47.5 (A)
